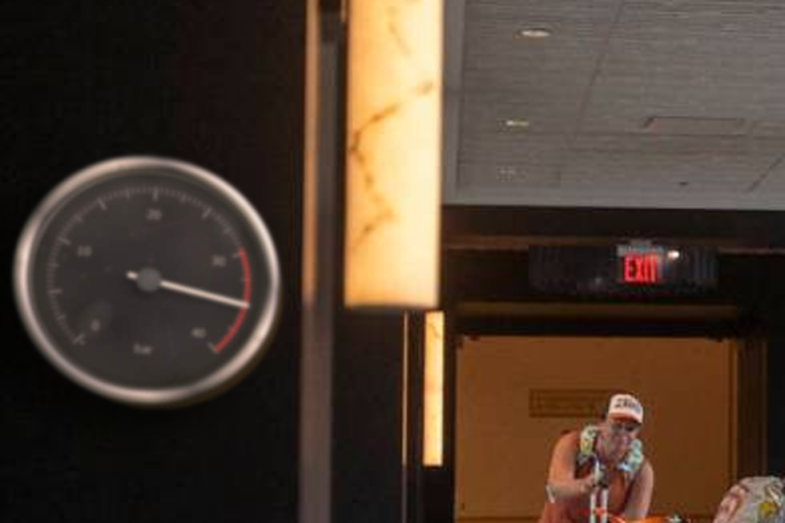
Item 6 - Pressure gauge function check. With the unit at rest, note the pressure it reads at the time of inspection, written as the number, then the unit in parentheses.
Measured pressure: 35 (bar)
